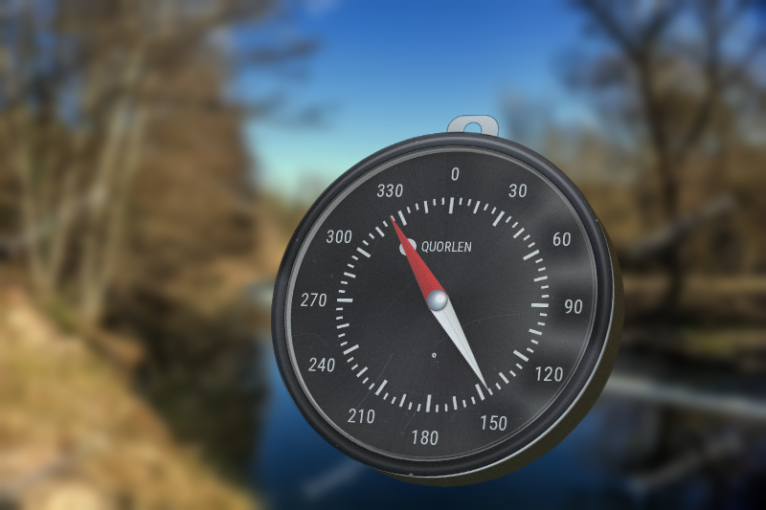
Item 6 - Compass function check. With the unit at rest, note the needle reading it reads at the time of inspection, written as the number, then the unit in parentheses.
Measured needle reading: 325 (°)
